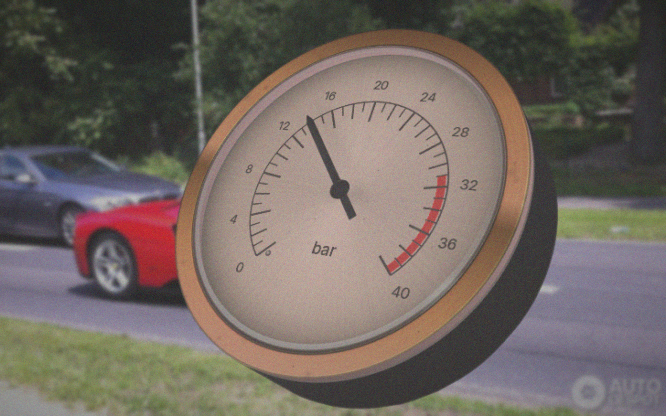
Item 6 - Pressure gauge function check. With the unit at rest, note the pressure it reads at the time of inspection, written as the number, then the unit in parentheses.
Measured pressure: 14 (bar)
